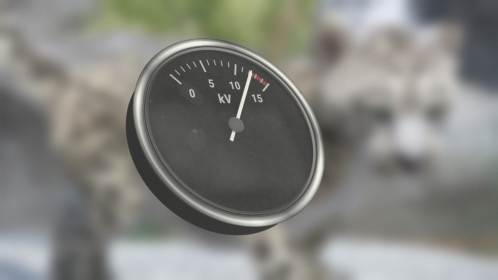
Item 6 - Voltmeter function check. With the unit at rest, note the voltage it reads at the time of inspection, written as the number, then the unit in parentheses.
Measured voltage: 12 (kV)
